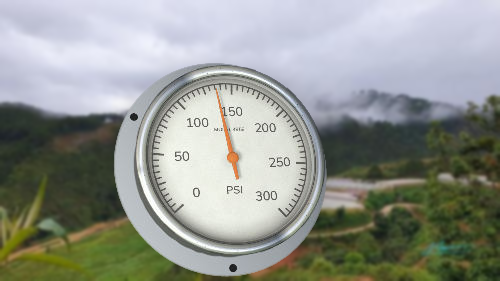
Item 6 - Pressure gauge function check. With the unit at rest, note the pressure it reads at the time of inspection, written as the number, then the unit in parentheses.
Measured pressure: 135 (psi)
